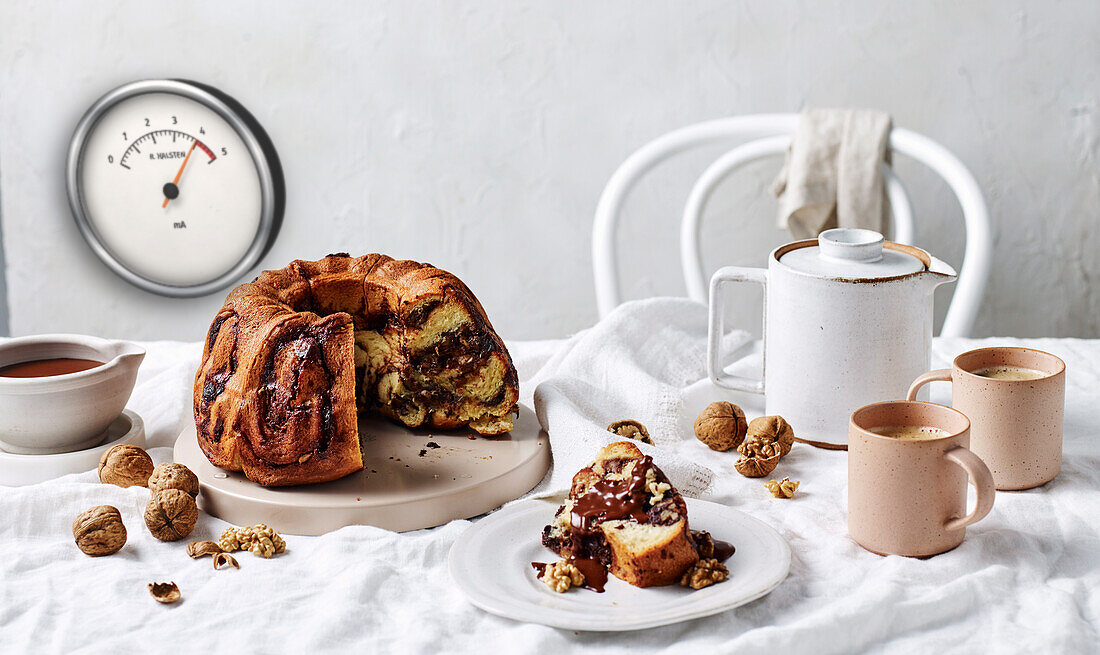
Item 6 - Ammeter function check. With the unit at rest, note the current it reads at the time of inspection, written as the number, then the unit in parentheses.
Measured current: 4 (mA)
